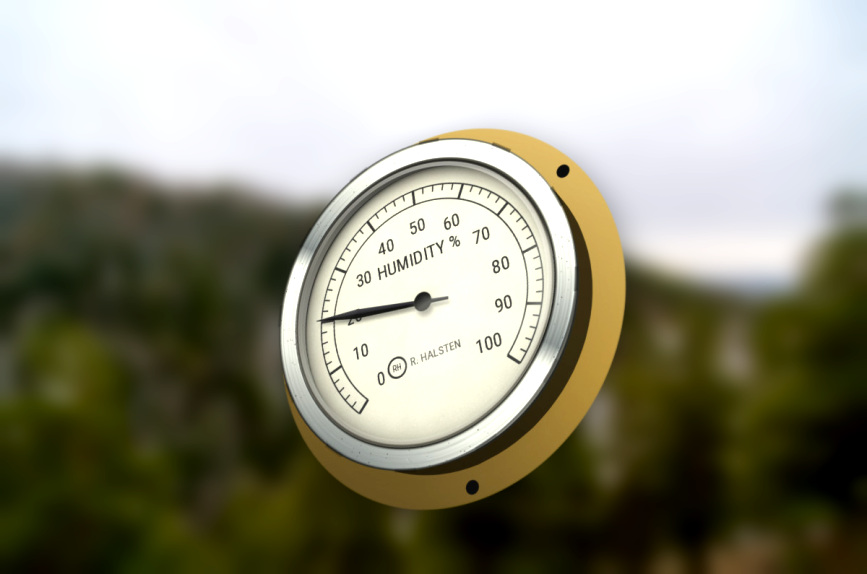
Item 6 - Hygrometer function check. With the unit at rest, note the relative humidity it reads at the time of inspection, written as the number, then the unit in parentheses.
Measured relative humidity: 20 (%)
